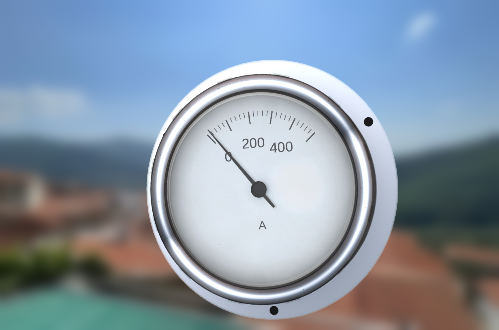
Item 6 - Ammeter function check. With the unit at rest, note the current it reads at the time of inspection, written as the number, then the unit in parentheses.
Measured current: 20 (A)
